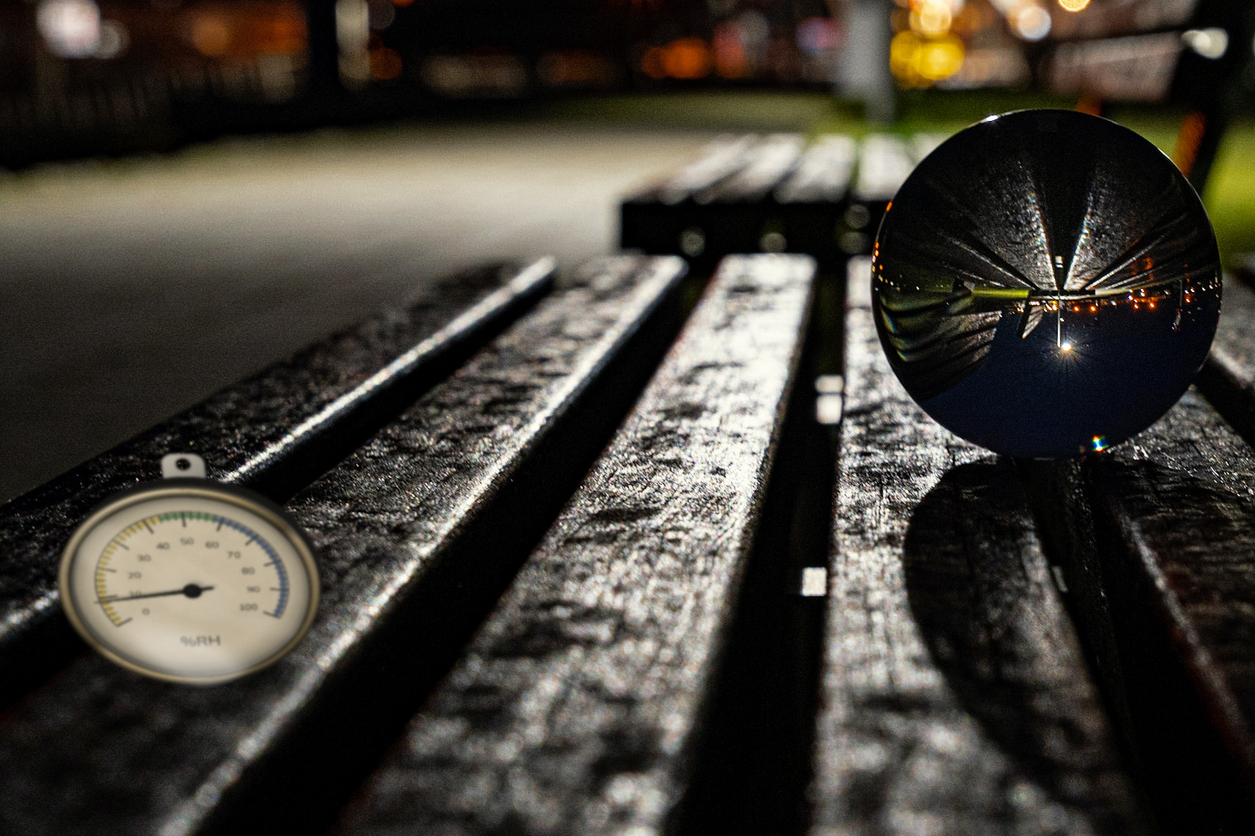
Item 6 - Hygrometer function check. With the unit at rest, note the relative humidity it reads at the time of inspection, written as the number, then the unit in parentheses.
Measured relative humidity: 10 (%)
